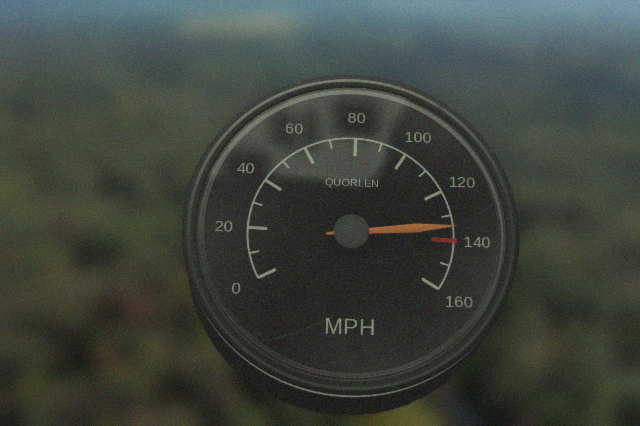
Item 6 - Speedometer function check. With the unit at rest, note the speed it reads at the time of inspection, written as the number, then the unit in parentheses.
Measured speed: 135 (mph)
